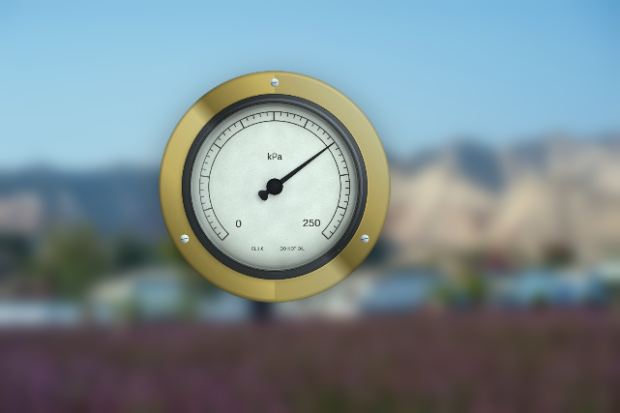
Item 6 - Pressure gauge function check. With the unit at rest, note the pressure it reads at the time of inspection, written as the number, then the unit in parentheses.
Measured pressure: 175 (kPa)
